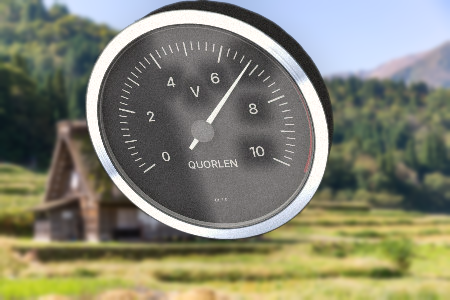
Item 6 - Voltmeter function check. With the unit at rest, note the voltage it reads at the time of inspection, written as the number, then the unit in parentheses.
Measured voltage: 6.8 (V)
